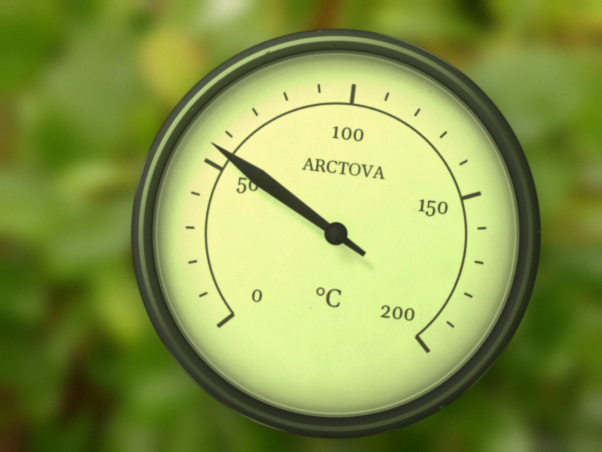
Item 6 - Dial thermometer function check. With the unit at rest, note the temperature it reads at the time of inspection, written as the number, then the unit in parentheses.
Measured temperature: 55 (°C)
